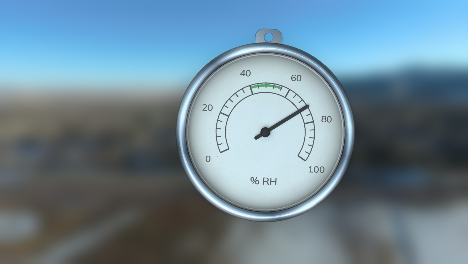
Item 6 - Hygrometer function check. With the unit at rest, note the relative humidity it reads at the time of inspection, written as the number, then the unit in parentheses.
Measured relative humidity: 72 (%)
